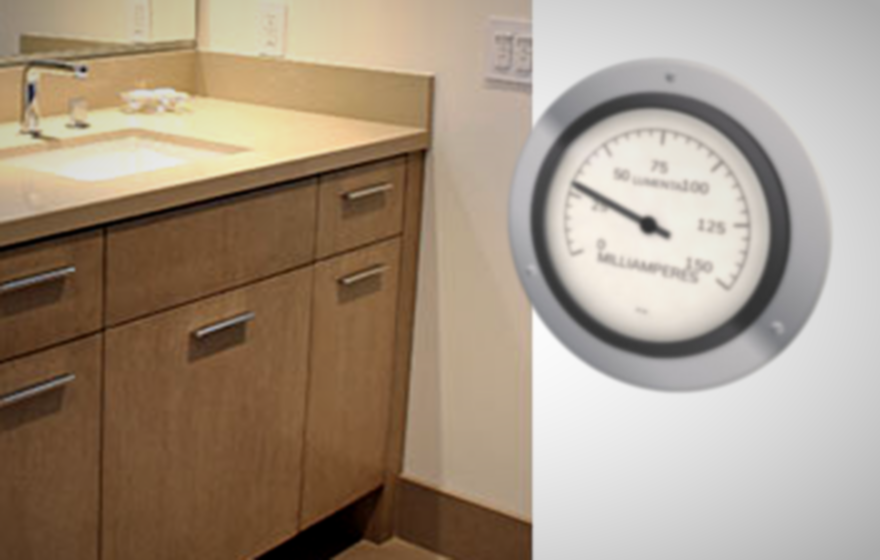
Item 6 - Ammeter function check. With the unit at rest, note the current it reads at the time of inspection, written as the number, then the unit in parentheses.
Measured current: 30 (mA)
